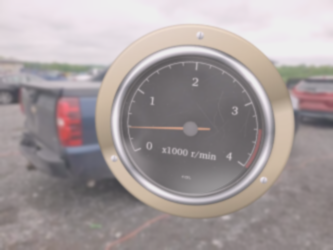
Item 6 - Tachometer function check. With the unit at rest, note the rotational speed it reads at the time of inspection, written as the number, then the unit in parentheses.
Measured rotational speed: 400 (rpm)
